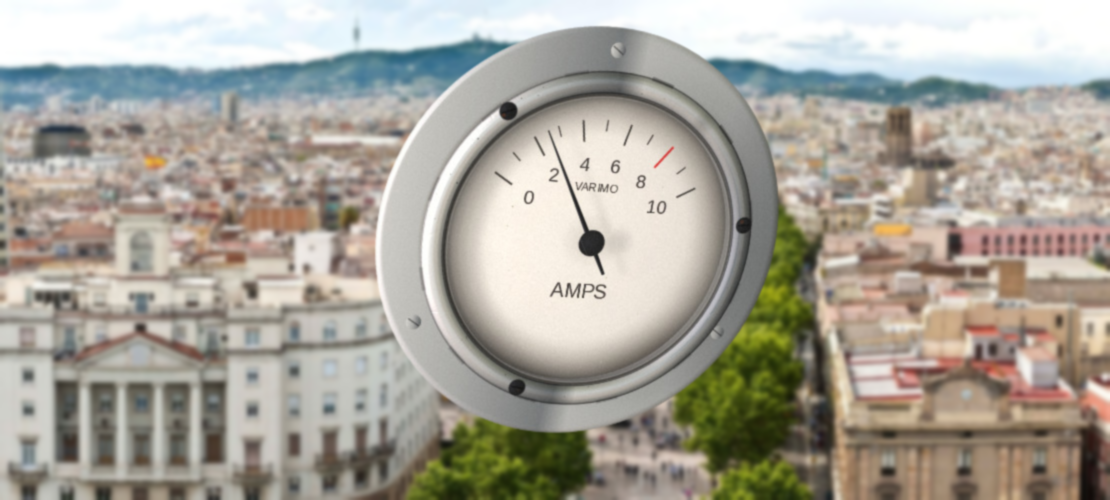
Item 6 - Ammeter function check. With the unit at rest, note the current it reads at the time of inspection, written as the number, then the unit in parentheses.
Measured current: 2.5 (A)
